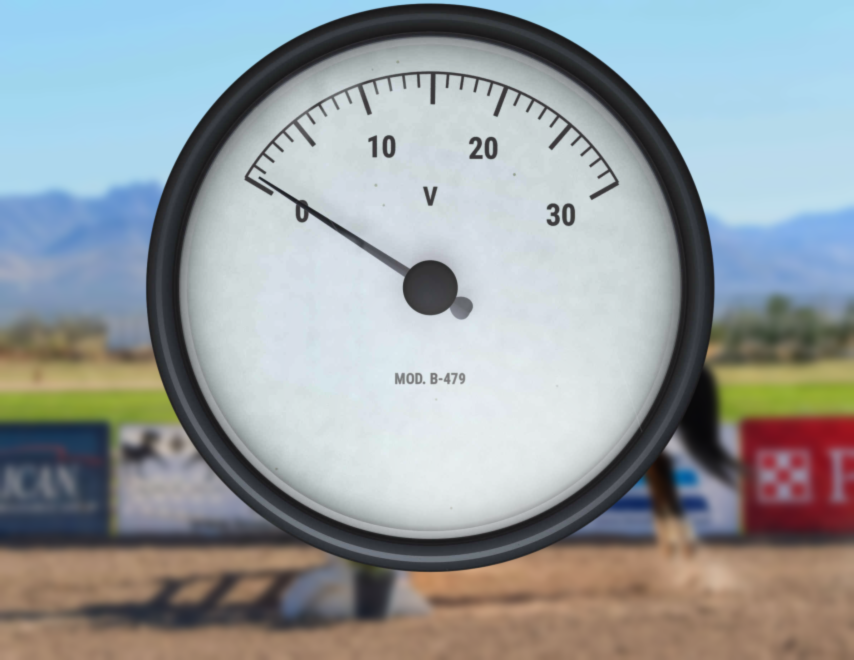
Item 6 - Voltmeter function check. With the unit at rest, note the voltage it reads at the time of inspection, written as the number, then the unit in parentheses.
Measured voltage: 0.5 (V)
